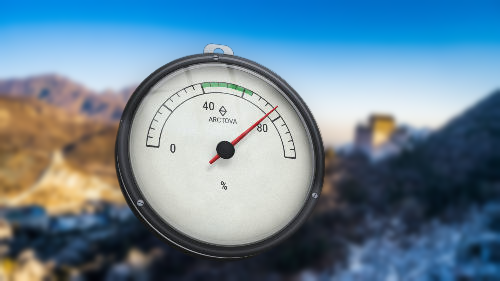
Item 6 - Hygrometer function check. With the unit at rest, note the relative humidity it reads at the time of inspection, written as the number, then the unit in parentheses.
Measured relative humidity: 76 (%)
